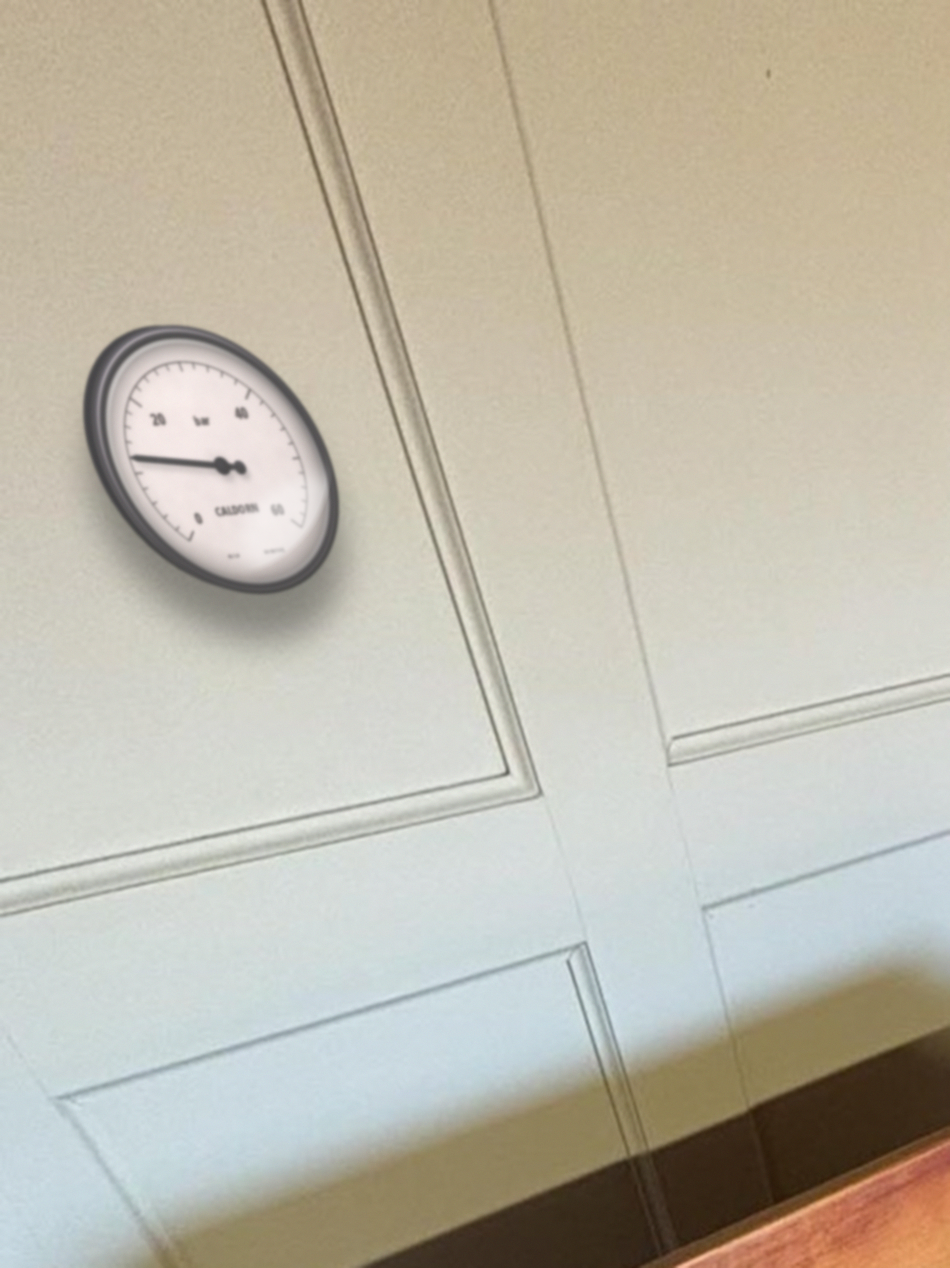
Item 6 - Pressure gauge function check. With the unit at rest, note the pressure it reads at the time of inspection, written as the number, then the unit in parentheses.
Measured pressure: 12 (bar)
